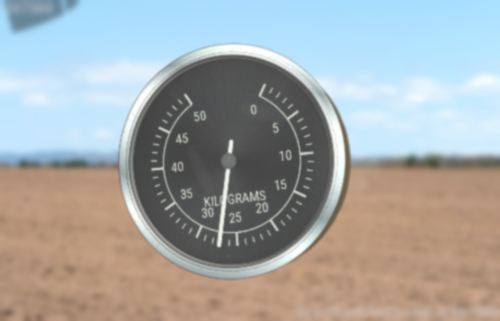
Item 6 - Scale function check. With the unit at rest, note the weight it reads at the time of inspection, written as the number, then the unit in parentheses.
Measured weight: 27 (kg)
